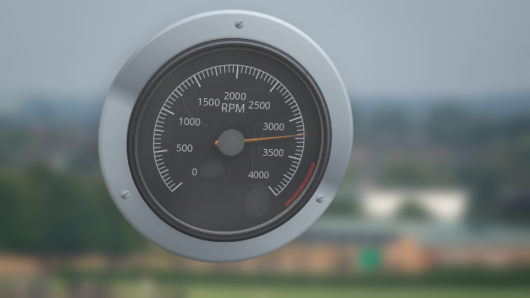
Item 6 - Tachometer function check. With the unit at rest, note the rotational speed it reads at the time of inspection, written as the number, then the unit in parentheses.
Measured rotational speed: 3200 (rpm)
